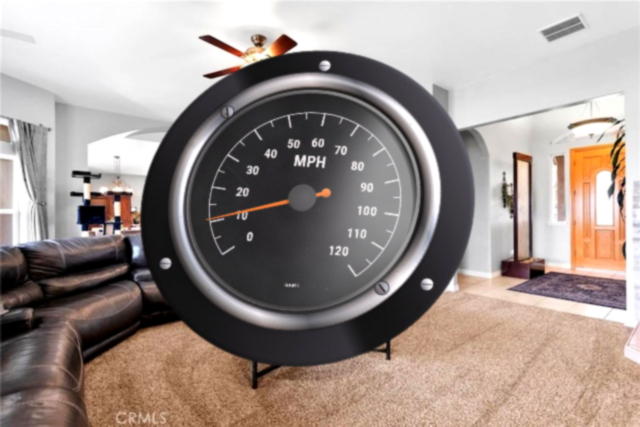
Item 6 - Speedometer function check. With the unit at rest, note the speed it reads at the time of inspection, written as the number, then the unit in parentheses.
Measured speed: 10 (mph)
